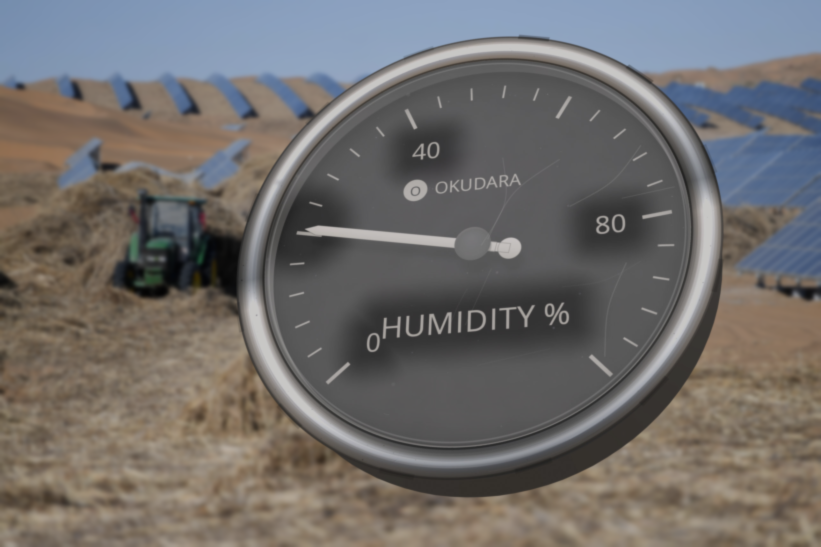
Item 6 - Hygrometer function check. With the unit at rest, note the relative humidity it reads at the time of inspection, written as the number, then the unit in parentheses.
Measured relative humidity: 20 (%)
